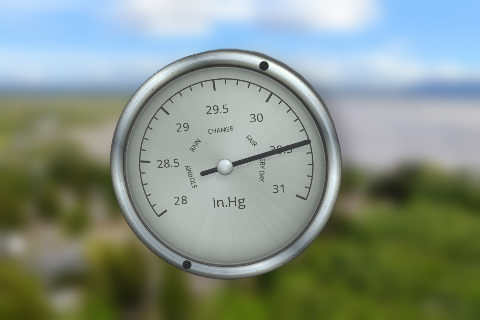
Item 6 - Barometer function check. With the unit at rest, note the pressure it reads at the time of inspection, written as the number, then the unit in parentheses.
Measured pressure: 30.5 (inHg)
